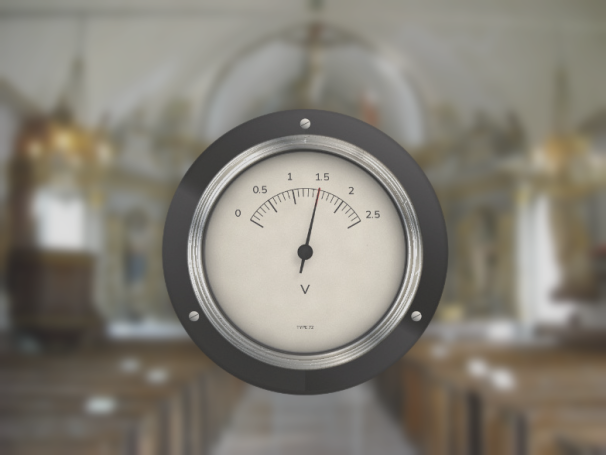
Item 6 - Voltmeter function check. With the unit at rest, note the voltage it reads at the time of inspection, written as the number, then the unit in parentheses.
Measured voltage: 1.5 (V)
